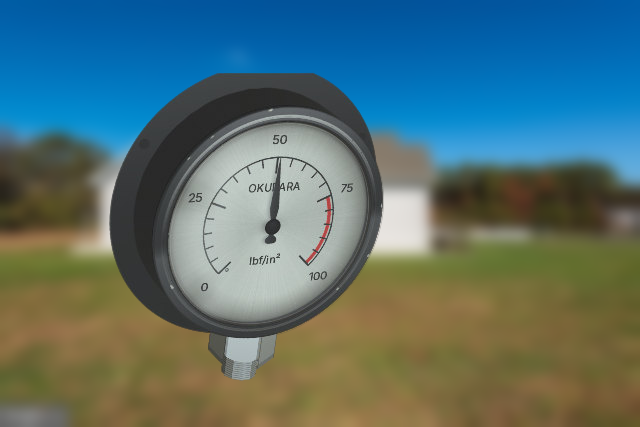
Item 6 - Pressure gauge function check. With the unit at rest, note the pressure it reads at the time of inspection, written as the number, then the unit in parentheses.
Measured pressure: 50 (psi)
